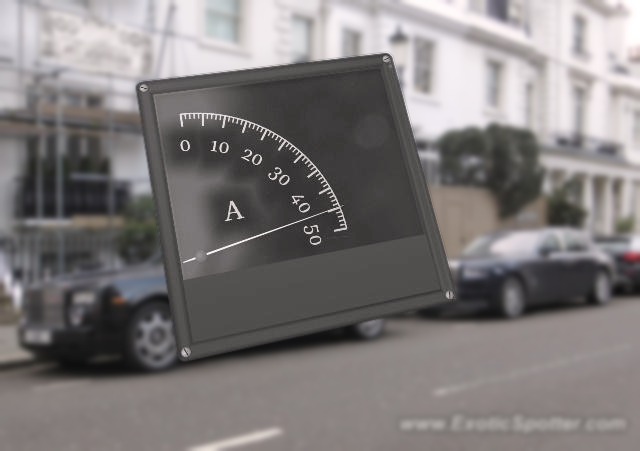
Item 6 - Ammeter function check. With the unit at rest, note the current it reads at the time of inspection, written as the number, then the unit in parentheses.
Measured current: 45 (A)
